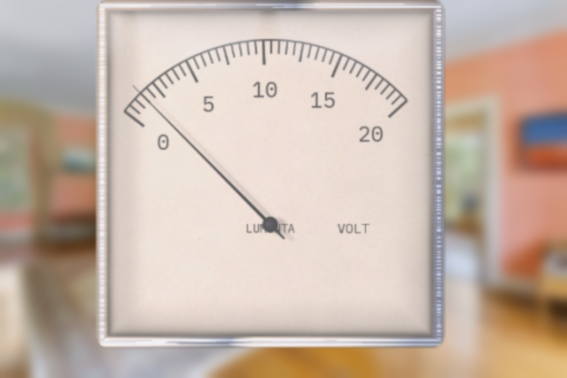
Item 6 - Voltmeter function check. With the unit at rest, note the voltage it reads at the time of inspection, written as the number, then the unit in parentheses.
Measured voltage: 1.5 (V)
